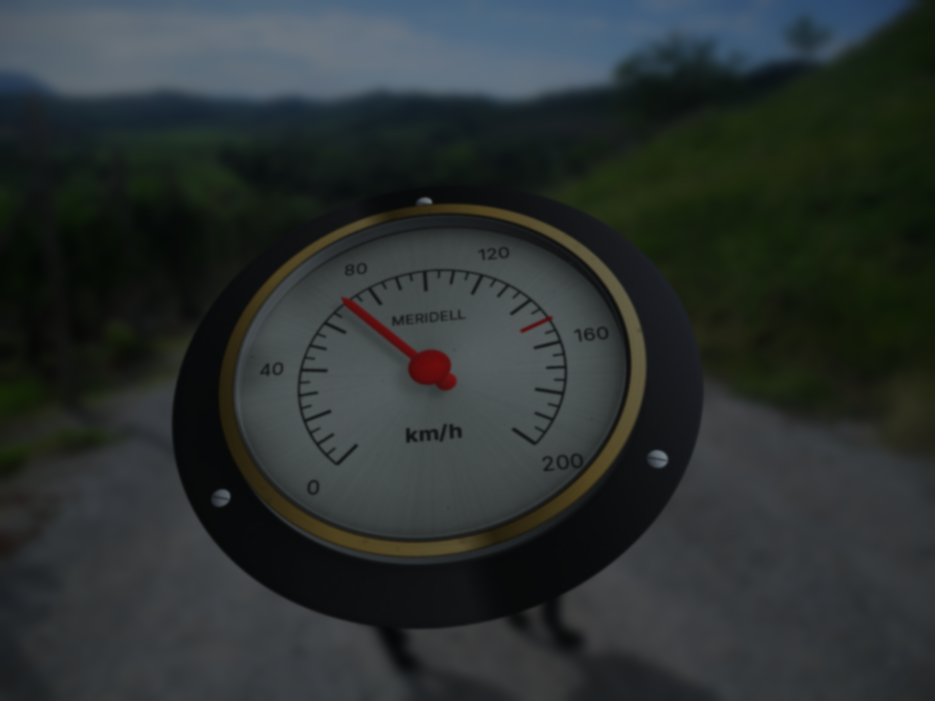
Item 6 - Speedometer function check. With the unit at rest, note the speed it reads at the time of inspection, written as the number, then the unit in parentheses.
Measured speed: 70 (km/h)
